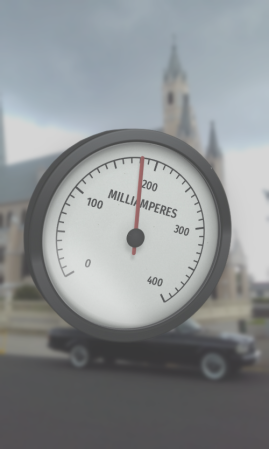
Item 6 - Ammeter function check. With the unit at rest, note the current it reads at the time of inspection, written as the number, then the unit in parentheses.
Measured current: 180 (mA)
